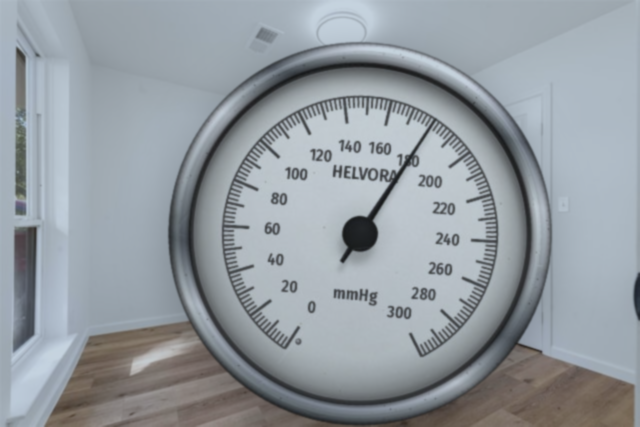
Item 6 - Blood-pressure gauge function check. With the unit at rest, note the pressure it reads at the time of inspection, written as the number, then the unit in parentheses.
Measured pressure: 180 (mmHg)
